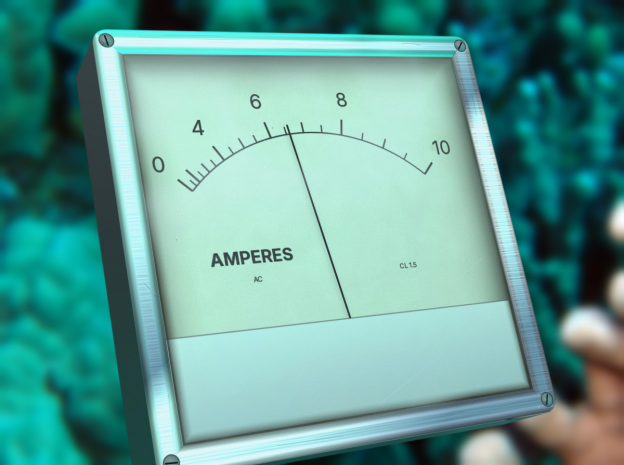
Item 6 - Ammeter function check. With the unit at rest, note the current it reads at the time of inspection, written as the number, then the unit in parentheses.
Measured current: 6.5 (A)
